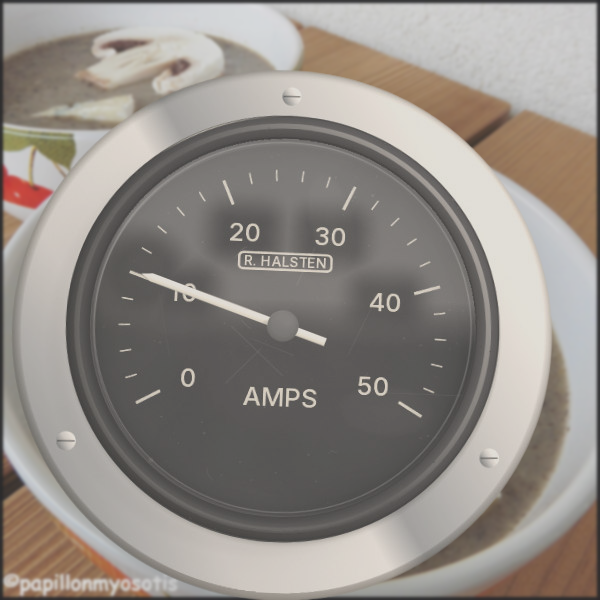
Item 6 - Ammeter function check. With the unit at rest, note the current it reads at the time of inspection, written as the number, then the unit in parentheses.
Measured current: 10 (A)
